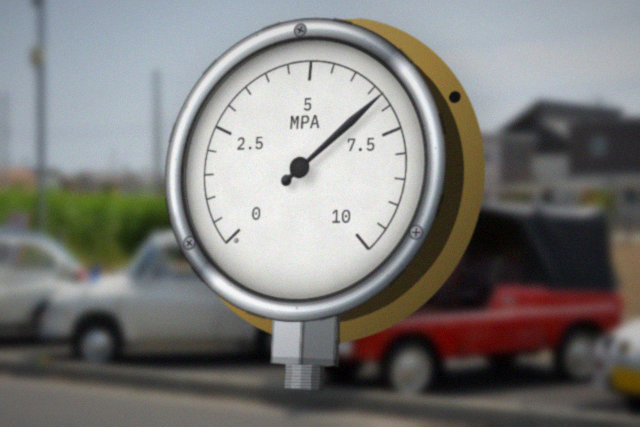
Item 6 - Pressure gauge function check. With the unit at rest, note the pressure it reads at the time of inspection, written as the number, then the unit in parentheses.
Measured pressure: 6.75 (MPa)
